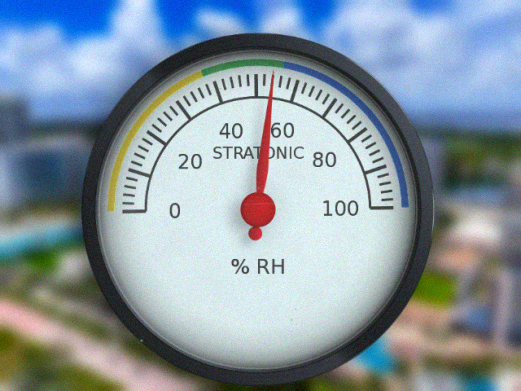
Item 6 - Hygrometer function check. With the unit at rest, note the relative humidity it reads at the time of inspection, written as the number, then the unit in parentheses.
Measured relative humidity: 54 (%)
